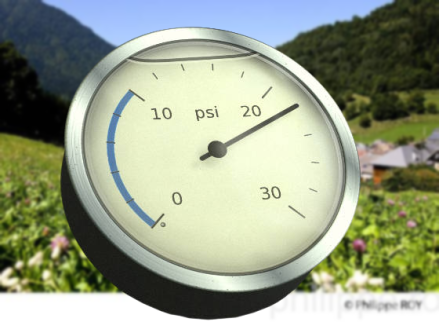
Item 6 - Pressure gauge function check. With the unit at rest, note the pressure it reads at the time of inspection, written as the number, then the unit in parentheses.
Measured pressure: 22 (psi)
